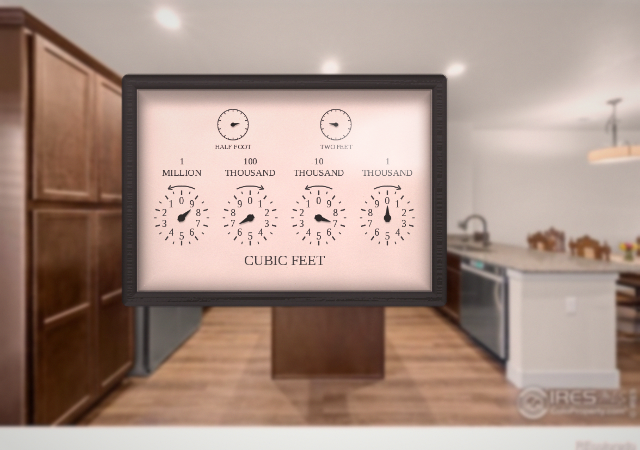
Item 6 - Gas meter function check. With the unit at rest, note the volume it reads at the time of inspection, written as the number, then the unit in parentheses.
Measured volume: 867000 (ft³)
